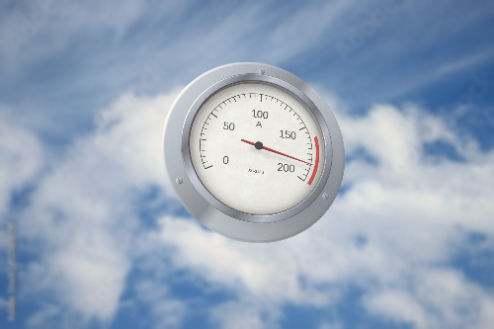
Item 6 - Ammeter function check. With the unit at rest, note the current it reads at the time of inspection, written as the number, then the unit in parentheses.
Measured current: 185 (A)
